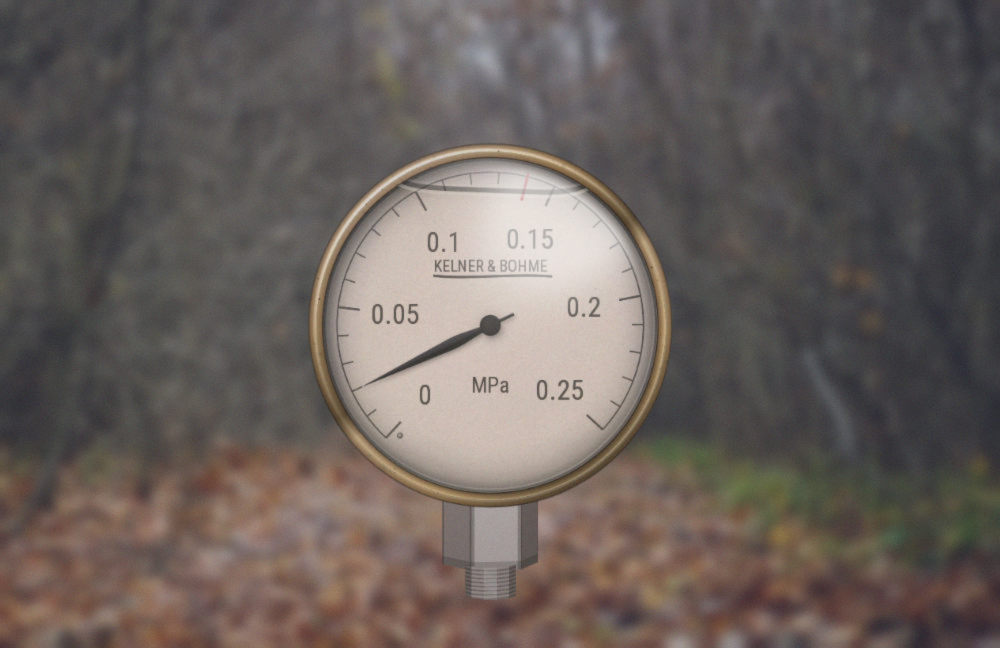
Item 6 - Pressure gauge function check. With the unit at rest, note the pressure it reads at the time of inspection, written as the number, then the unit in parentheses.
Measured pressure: 0.02 (MPa)
